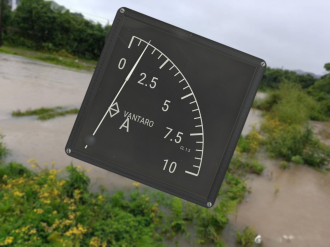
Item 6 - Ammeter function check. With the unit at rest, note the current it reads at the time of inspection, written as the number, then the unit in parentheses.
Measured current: 1 (A)
